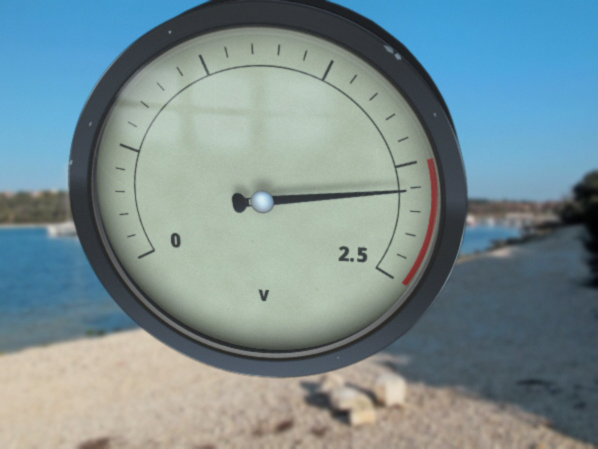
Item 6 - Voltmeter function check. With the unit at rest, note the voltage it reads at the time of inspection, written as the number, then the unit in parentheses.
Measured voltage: 2.1 (V)
